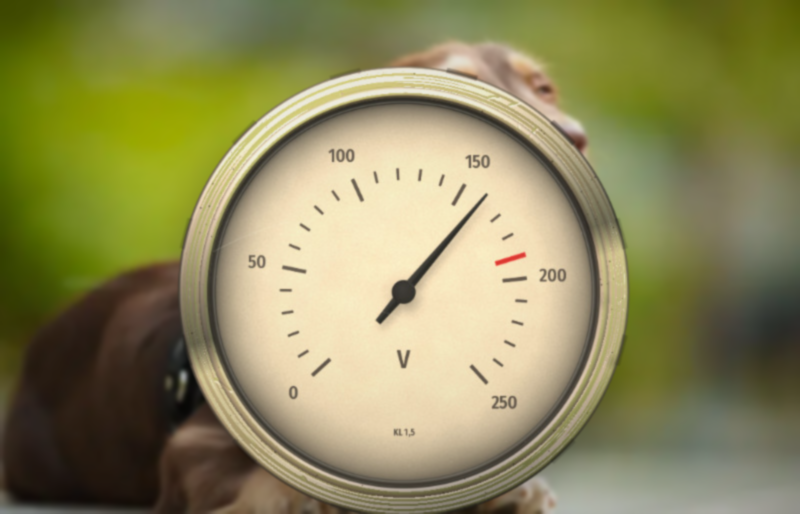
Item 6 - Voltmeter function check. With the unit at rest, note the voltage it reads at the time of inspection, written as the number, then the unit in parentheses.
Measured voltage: 160 (V)
